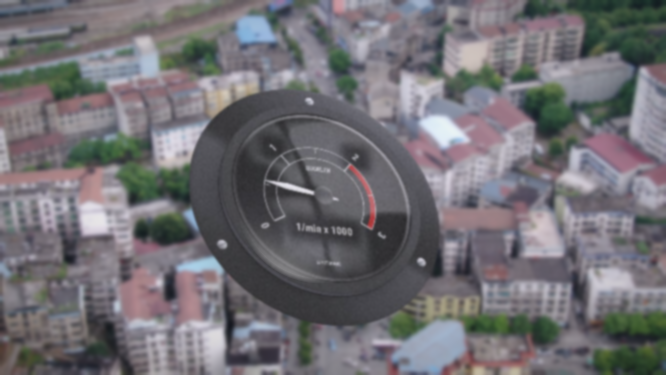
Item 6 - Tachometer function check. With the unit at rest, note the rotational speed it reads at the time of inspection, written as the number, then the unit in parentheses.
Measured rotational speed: 500 (rpm)
